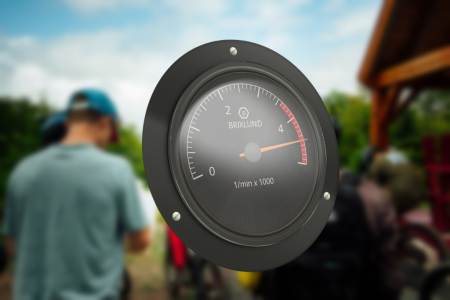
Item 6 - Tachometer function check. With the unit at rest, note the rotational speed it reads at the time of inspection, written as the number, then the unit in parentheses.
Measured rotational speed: 4500 (rpm)
